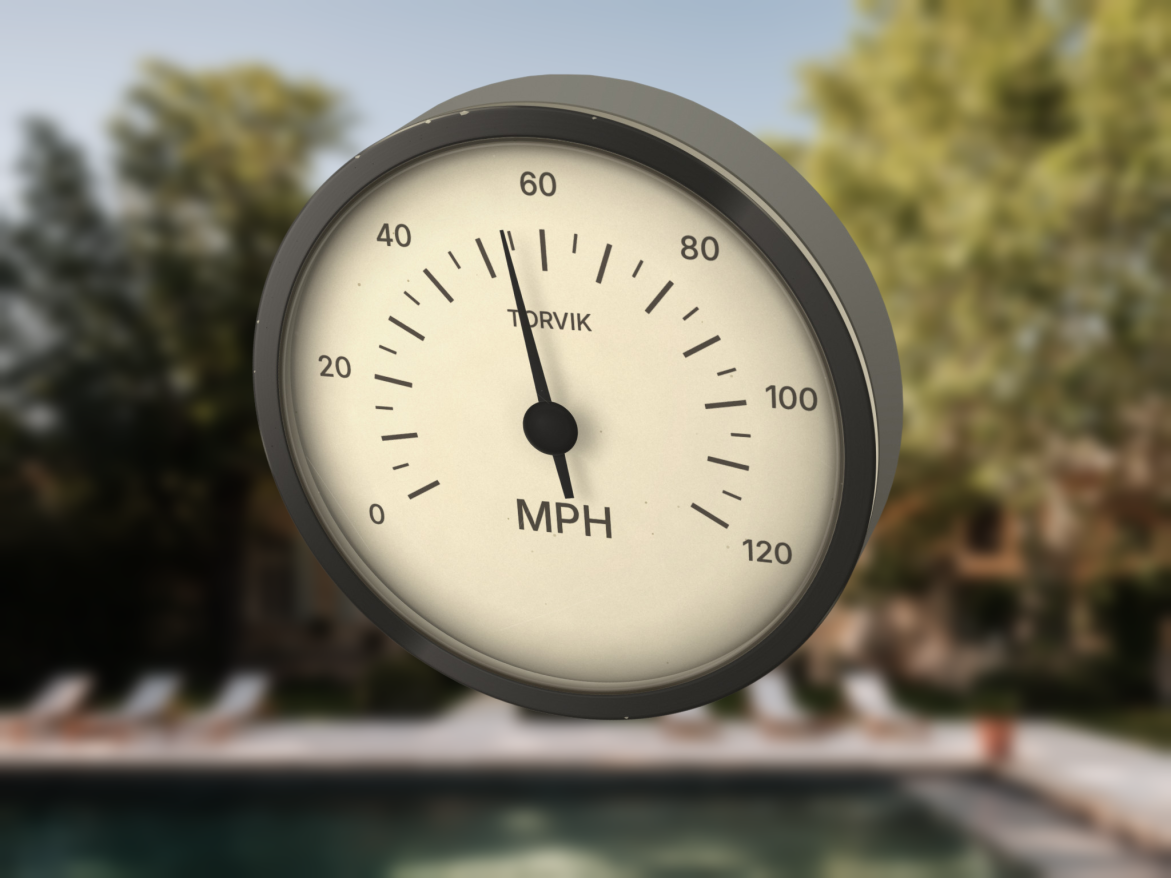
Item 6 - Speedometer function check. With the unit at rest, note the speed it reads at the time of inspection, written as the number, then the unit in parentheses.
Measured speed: 55 (mph)
